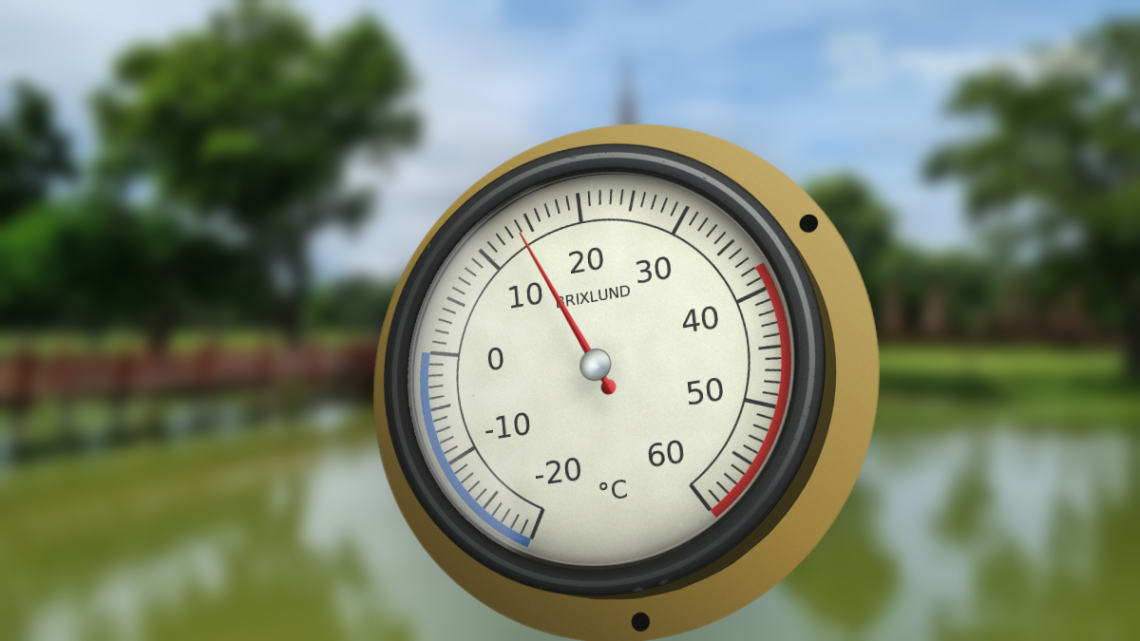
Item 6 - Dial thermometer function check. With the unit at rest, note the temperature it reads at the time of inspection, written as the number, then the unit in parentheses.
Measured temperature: 14 (°C)
